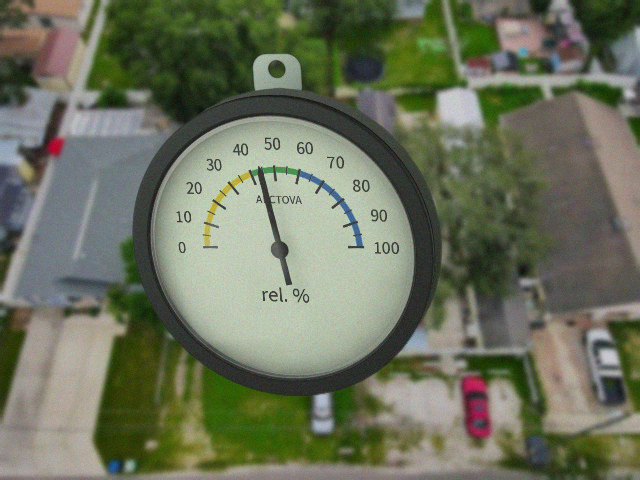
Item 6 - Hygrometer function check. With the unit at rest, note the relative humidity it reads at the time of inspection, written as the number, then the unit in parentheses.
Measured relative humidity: 45 (%)
